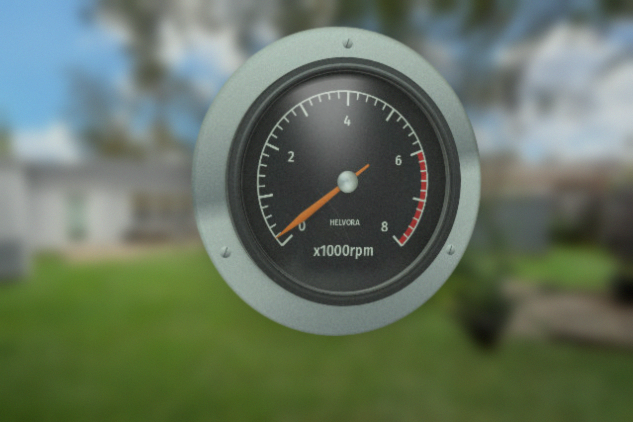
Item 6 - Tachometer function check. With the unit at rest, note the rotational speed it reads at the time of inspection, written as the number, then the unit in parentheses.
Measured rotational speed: 200 (rpm)
